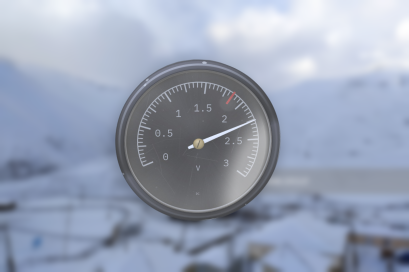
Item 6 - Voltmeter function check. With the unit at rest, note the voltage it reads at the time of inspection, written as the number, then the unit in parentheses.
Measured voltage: 2.25 (V)
